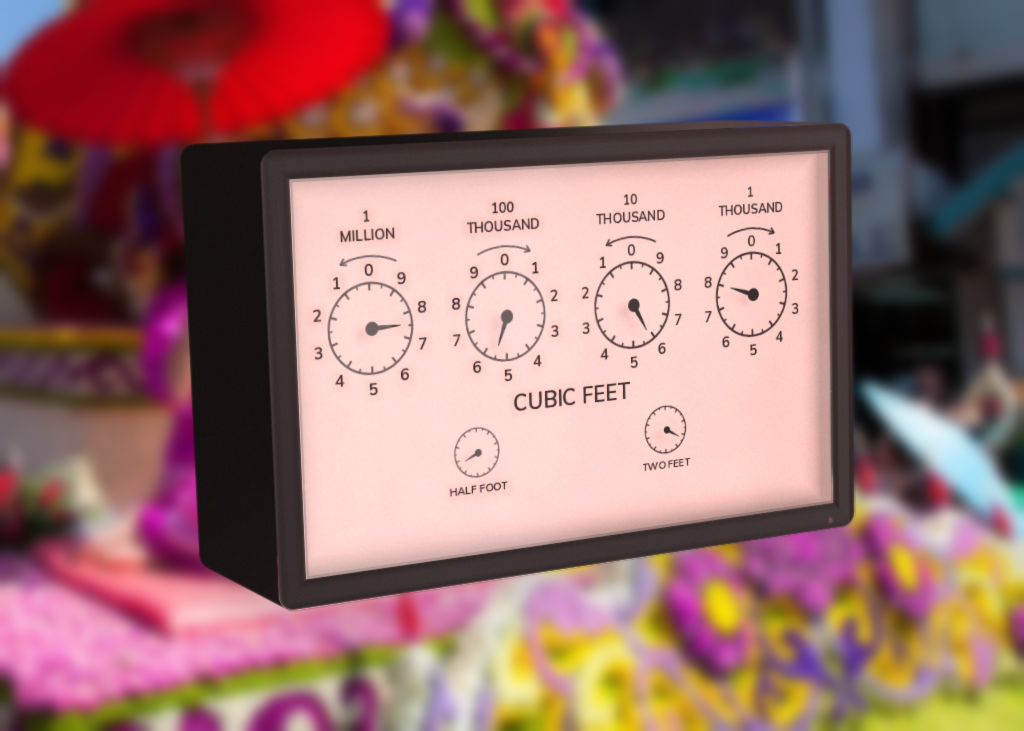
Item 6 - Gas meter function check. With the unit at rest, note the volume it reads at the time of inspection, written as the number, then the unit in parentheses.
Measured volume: 755800 (ft³)
